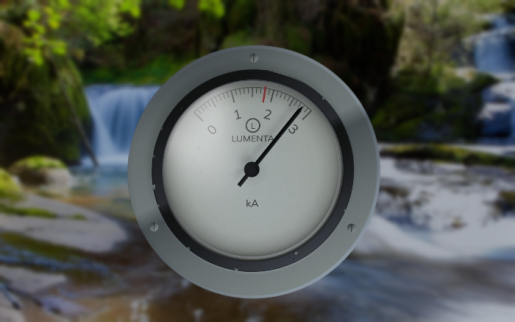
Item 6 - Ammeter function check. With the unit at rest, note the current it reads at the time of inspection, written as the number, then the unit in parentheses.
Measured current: 2.8 (kA)
